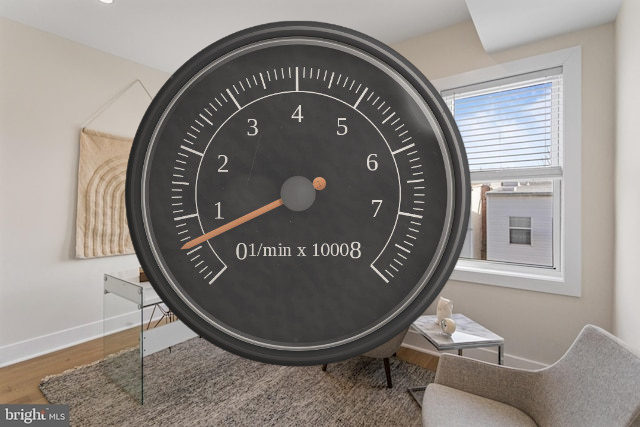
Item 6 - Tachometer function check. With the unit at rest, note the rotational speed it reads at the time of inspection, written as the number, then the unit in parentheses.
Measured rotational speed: 600 (rpm)
